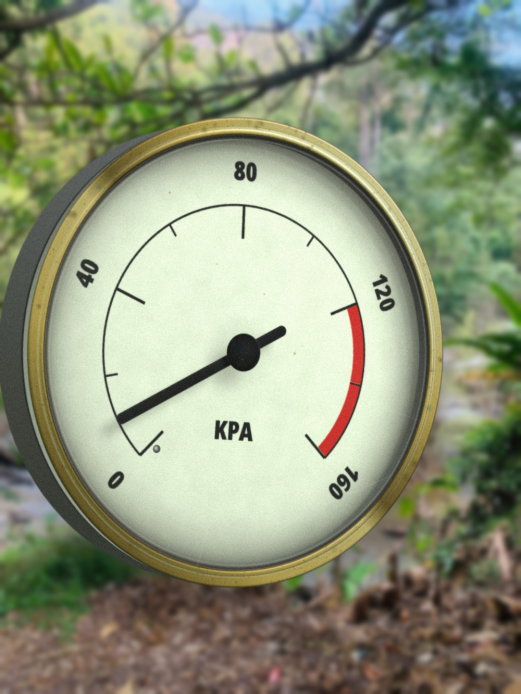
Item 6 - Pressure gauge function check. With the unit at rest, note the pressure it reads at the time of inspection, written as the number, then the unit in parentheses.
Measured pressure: 10 (kPa)
